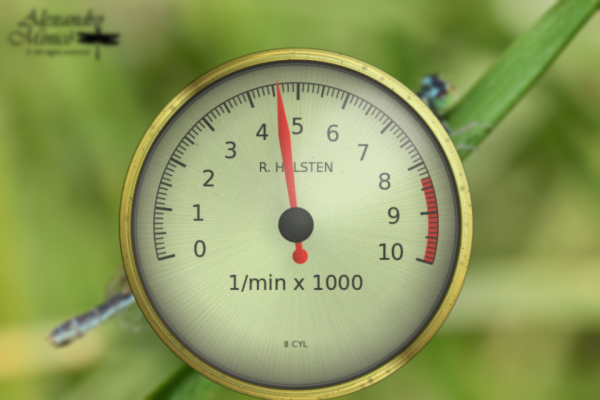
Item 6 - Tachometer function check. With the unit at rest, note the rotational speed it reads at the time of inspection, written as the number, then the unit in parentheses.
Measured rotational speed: 4600 (rpm)
